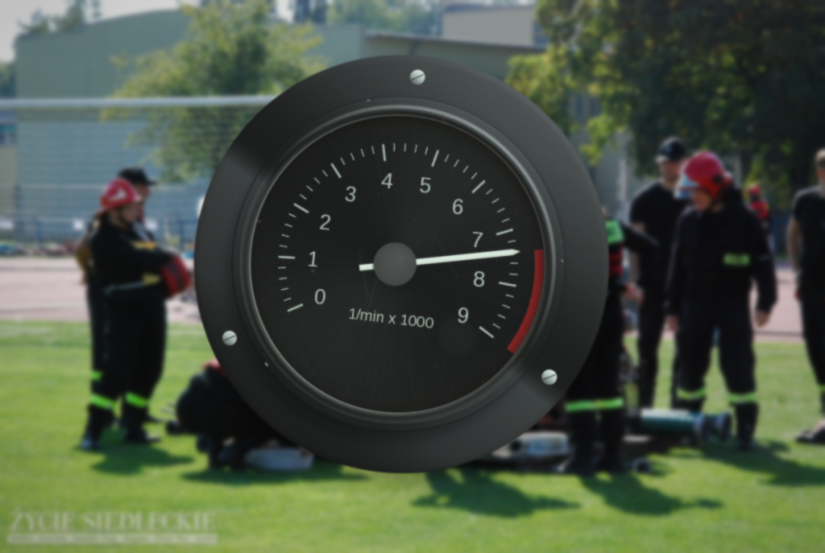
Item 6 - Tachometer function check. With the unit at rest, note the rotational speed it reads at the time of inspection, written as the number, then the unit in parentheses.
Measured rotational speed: 7400 (rpm)
